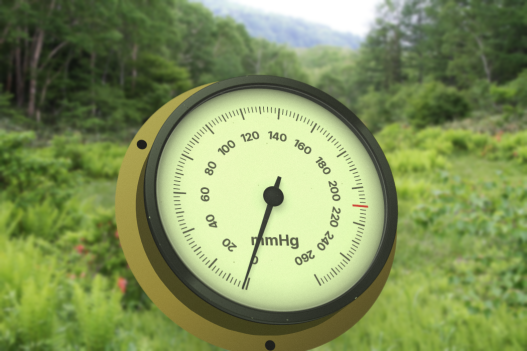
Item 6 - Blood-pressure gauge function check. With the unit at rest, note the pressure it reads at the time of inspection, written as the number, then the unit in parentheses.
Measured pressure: 2 (mmHg)
